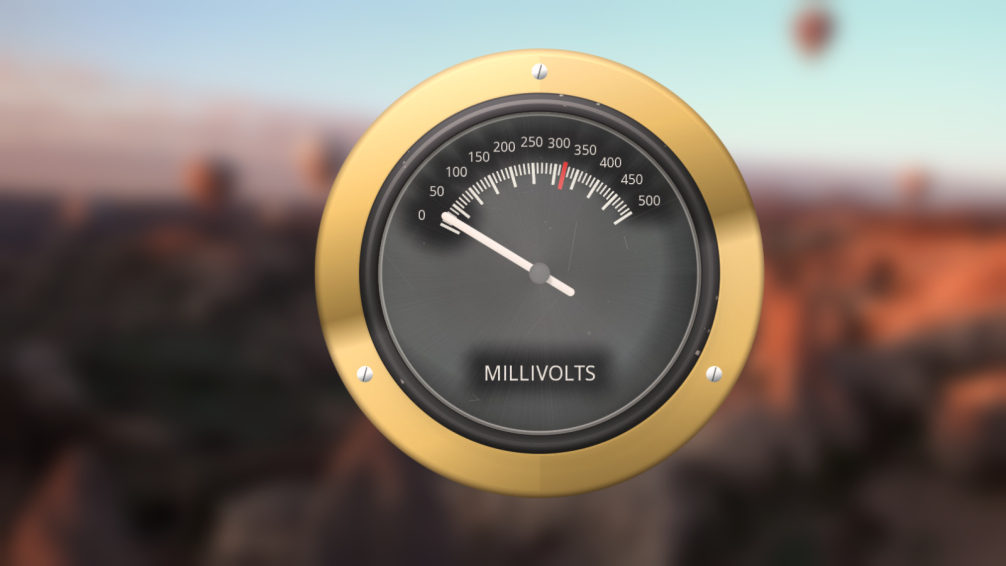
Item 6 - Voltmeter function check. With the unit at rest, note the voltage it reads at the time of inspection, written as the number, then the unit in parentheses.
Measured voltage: 20 (mV)
